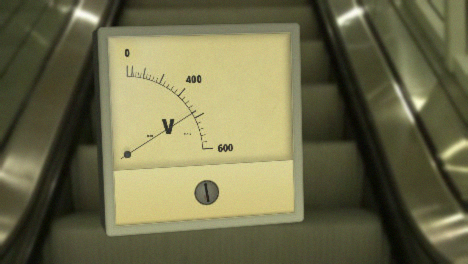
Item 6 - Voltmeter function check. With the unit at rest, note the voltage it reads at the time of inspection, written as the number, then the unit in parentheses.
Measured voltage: 480 (V)
